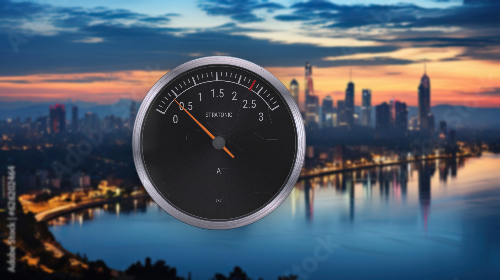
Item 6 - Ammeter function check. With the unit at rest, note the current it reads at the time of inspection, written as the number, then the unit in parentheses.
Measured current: 0.4 (A)
